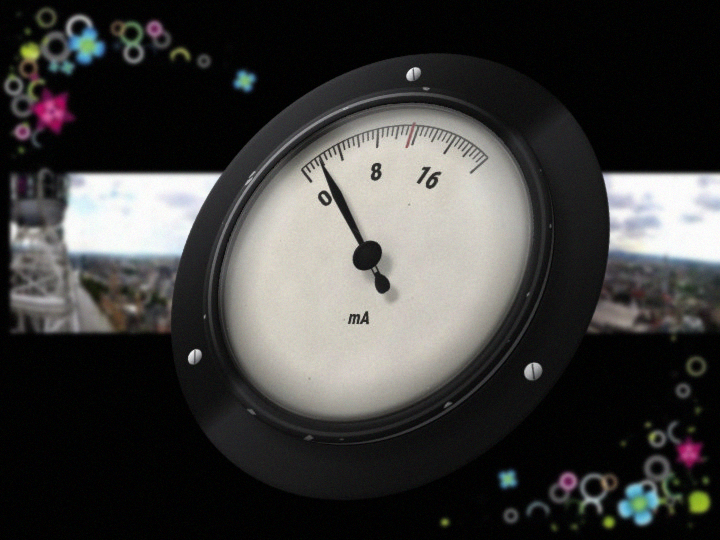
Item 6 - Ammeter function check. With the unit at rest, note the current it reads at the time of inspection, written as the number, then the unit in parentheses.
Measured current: 2 (mA)
